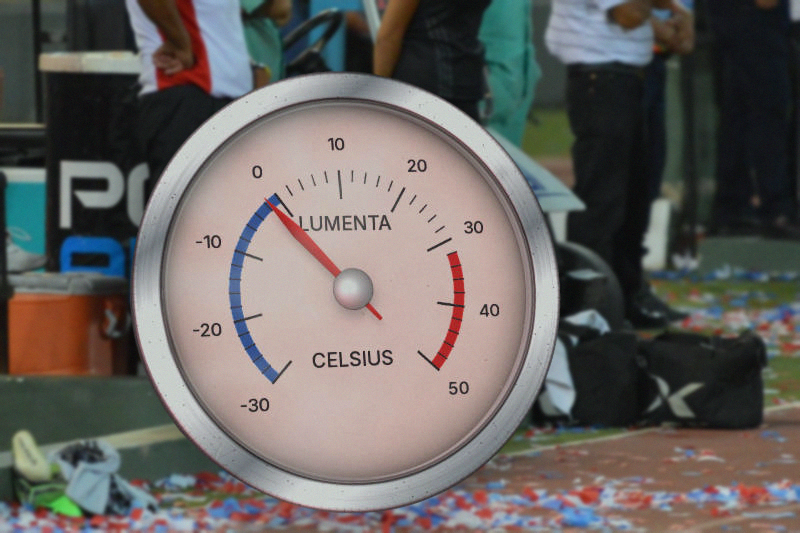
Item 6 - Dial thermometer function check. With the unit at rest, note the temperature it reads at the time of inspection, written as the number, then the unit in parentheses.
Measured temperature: -2 (°C)
